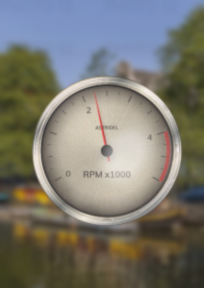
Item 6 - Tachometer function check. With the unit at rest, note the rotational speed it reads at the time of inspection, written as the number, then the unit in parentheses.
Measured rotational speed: 2250 (rpm)
